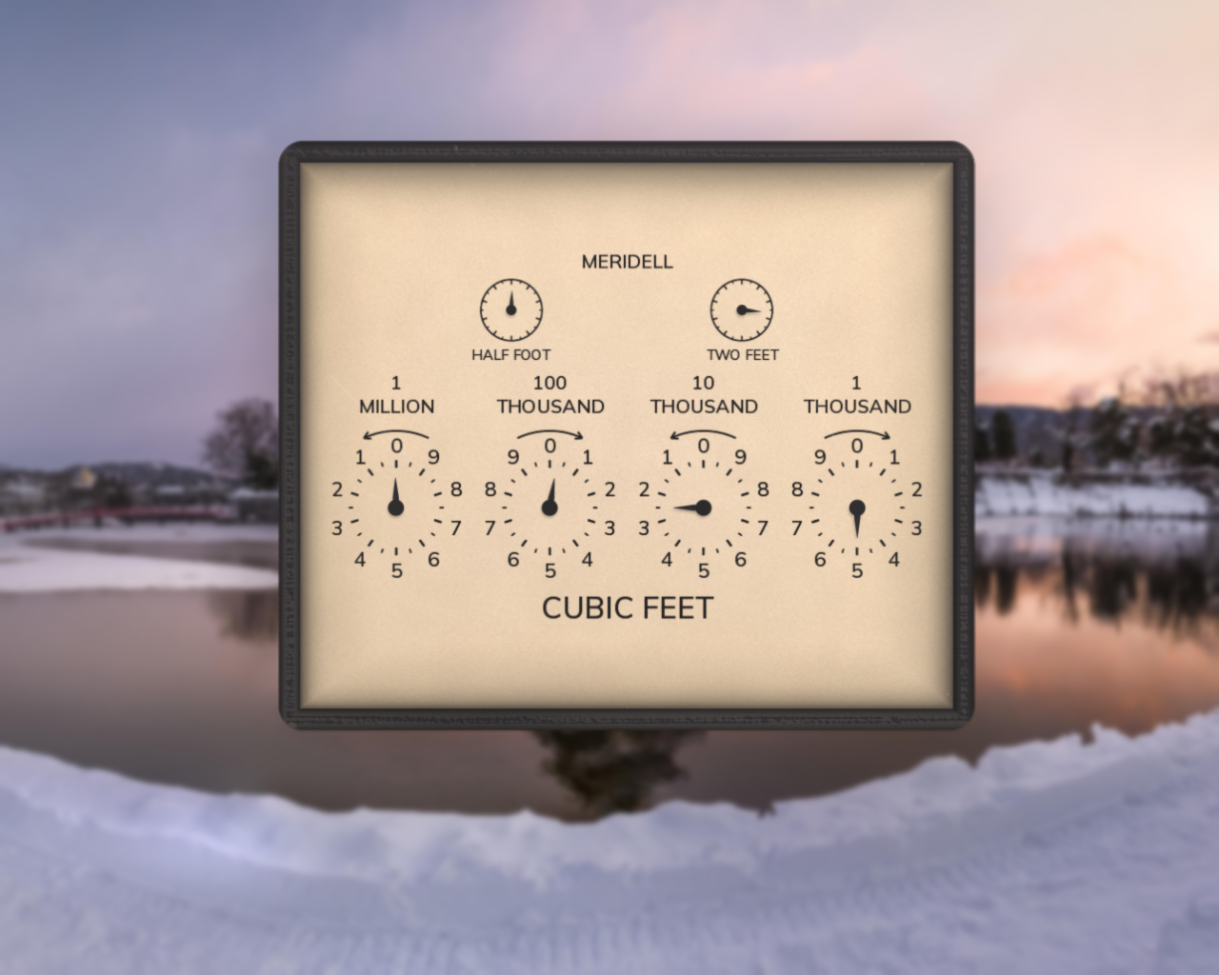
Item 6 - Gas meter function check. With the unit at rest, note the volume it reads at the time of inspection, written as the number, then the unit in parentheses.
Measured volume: 2500 (ft³)
